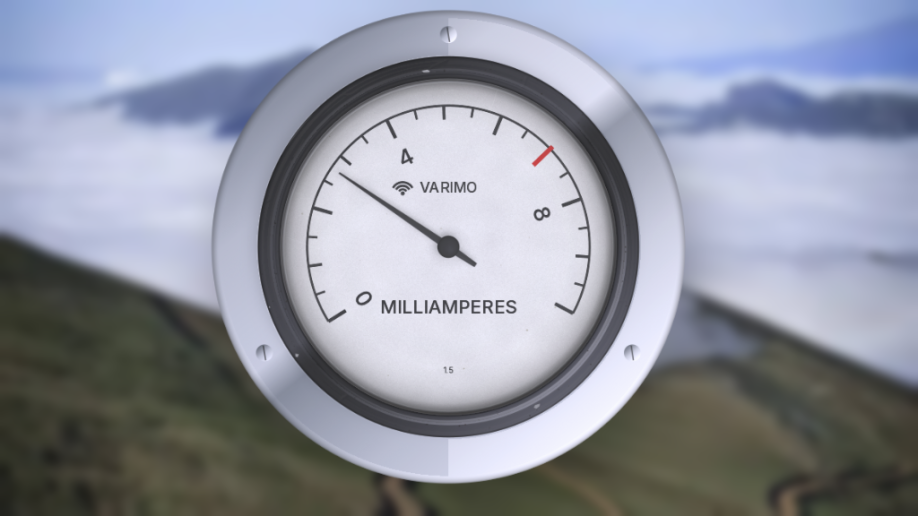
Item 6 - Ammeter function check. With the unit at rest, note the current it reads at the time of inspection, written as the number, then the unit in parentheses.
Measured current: 2.75 (mA)
